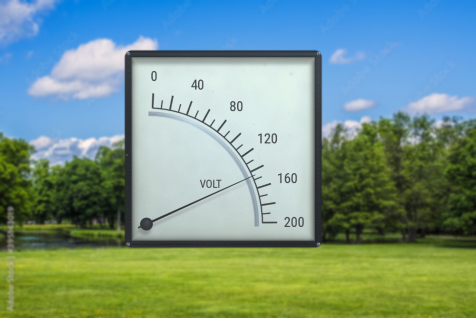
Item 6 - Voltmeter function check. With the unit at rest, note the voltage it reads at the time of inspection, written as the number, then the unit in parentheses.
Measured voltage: 145 (V)
